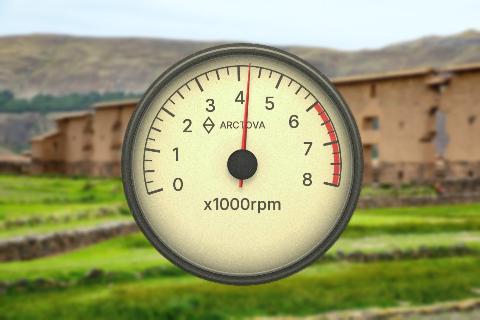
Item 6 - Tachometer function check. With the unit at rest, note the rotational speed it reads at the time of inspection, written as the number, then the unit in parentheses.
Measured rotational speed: 4250 (rpm)
